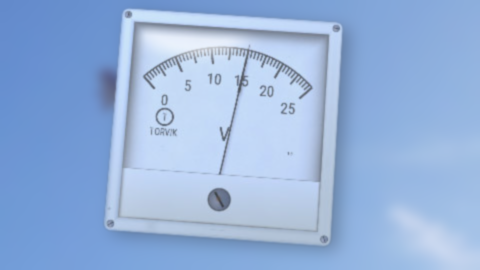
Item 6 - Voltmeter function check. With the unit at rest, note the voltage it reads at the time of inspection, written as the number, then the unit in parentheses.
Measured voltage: 15 (V)
